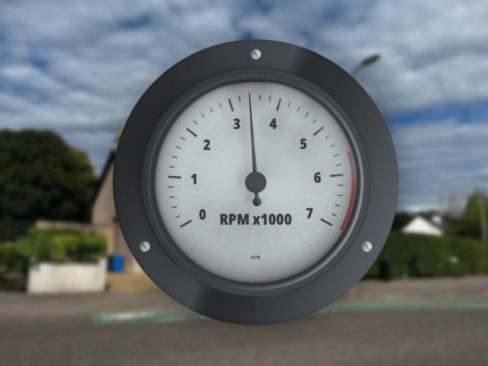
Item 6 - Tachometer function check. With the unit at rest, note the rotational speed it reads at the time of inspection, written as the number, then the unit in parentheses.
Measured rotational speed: 3400 (rpm)
